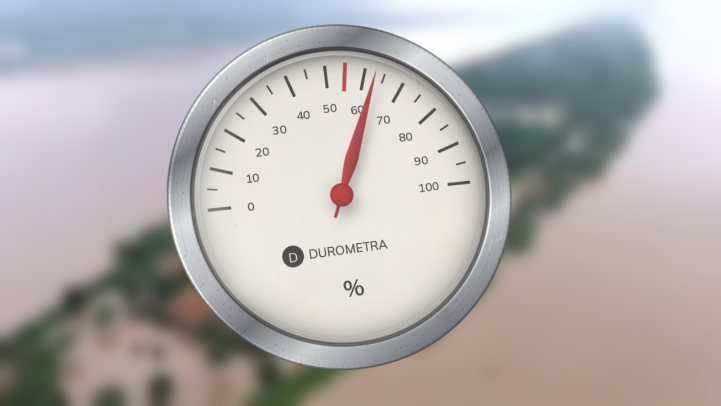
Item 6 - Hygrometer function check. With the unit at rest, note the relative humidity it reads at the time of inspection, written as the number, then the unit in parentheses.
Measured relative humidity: 62.5 (%)
